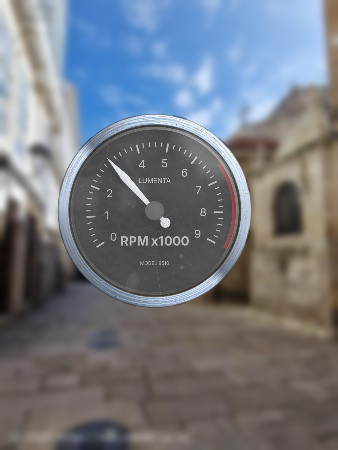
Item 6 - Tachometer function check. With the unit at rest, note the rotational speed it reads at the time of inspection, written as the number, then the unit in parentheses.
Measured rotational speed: 3000 (rpm)
